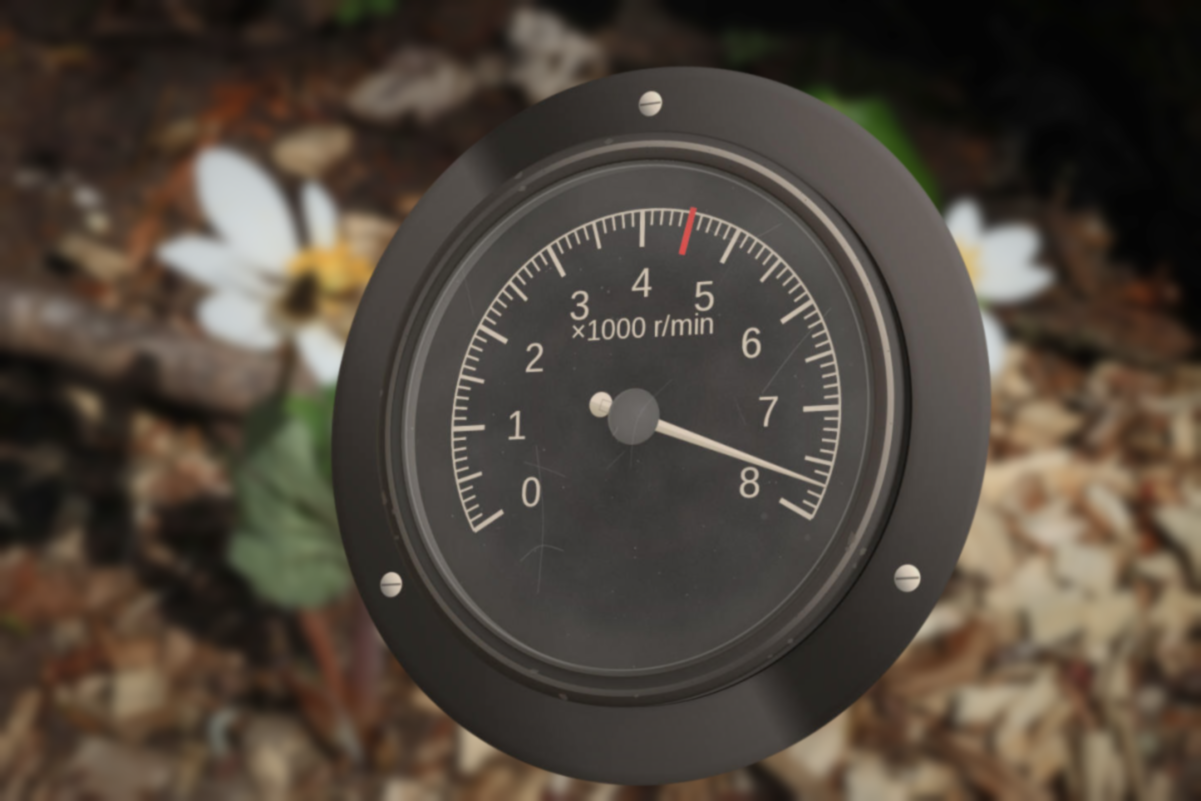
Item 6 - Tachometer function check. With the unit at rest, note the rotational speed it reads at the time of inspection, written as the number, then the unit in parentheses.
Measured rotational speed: 7700 (rpm)
